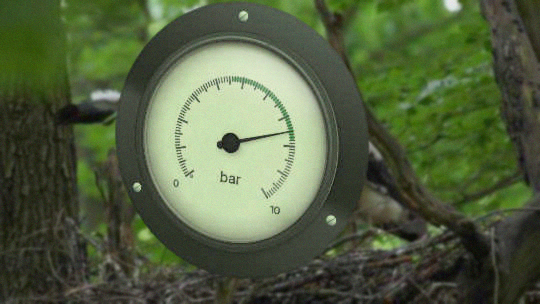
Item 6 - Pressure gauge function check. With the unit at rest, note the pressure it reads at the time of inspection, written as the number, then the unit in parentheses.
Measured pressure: 7.5 (bar)
